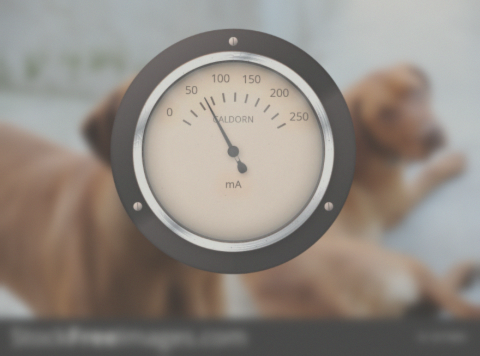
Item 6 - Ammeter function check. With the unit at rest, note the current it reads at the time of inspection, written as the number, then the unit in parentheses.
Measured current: 62.5 (mA)
